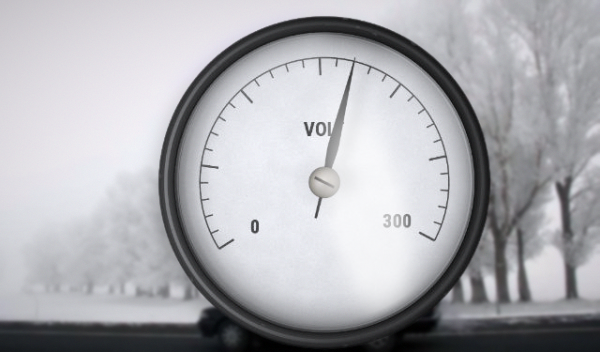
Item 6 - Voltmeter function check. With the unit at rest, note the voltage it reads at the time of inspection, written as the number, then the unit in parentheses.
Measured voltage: 170 (V)
